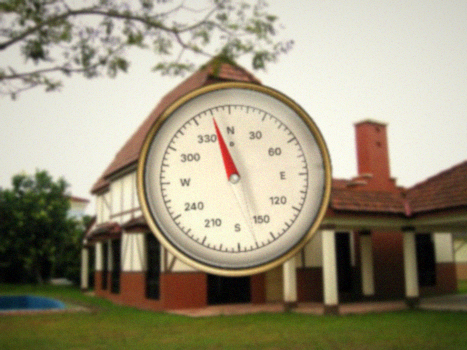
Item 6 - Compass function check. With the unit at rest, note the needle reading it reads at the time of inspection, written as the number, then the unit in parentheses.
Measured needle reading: 345 (°)
